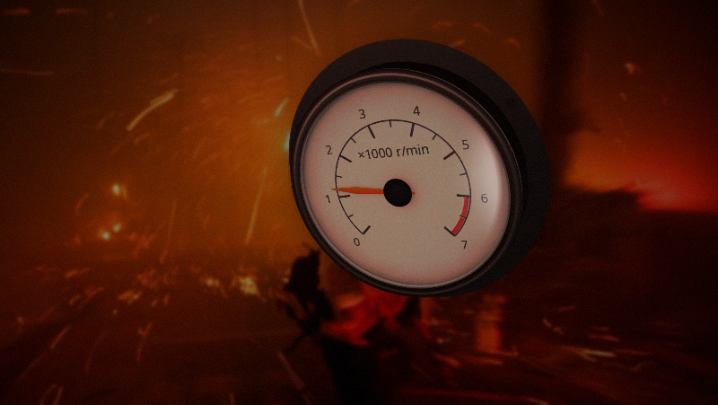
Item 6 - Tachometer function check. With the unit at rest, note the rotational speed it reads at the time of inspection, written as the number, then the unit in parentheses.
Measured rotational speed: 1250 (rpm)
